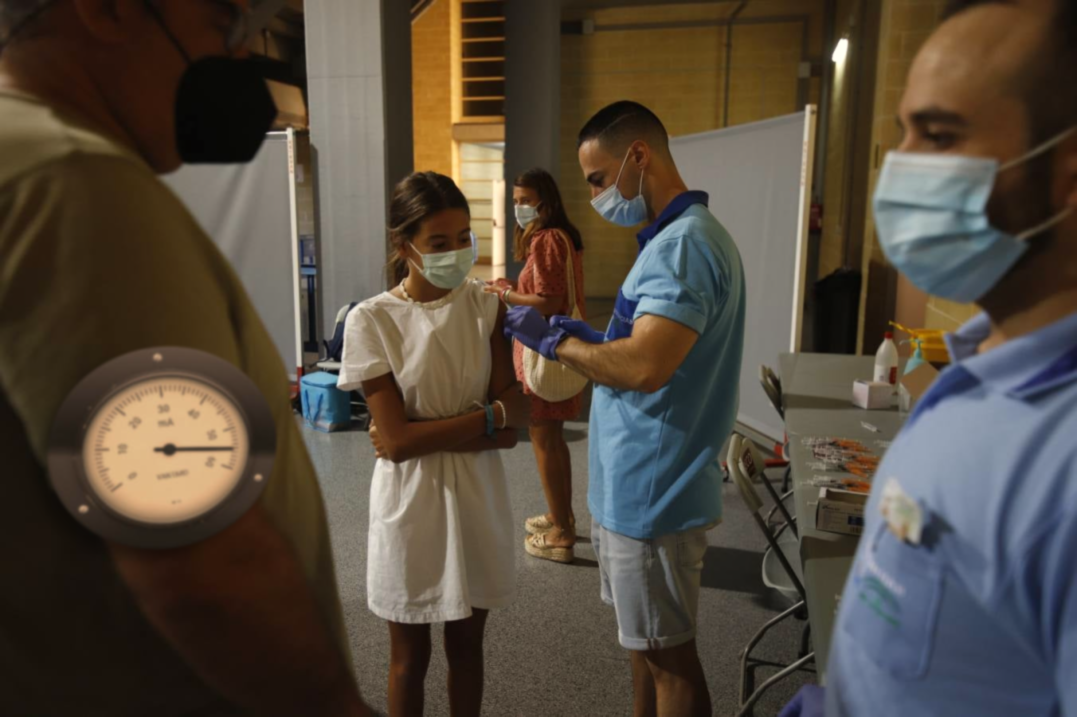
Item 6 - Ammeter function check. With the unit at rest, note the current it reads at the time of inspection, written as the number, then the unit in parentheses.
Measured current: 55 (mA)
